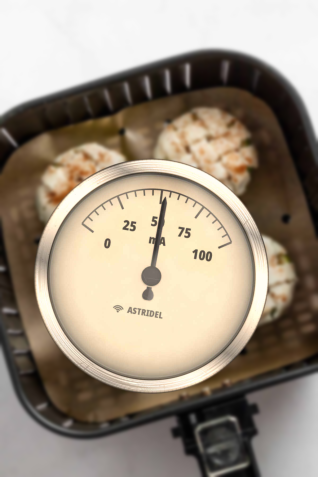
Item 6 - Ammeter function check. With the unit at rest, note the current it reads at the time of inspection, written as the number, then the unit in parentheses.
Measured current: 52.5 (mA)
